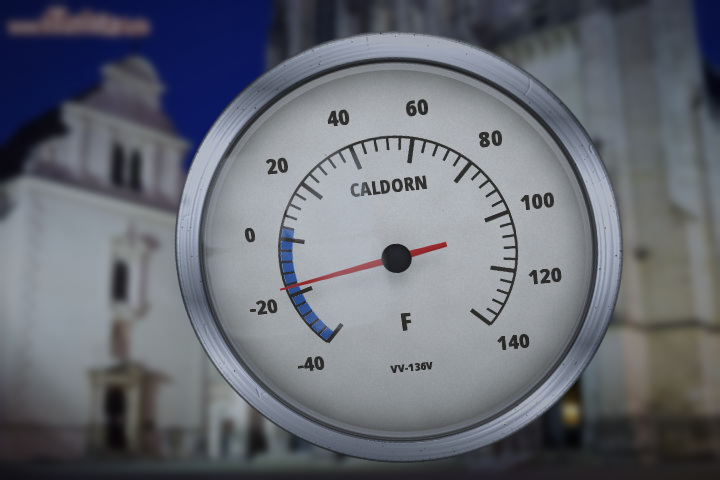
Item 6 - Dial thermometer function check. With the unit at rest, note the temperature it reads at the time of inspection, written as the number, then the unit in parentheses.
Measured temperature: -16 (°F)
